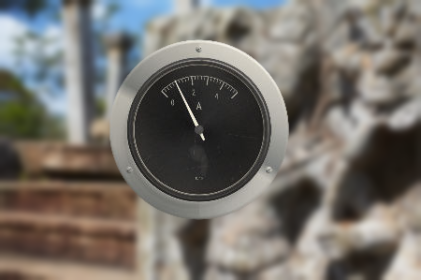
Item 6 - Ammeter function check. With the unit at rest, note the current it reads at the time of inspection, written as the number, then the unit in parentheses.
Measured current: 1 (A)
